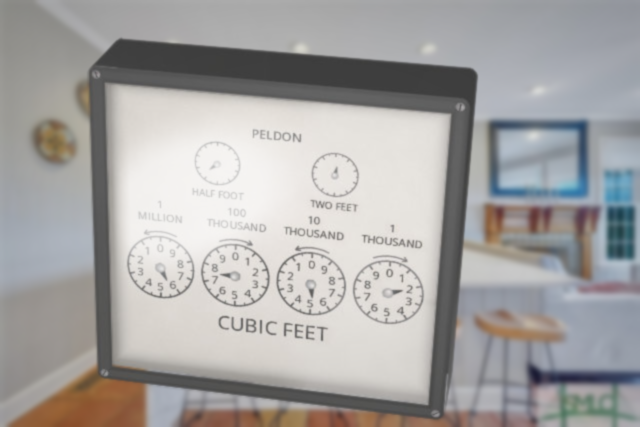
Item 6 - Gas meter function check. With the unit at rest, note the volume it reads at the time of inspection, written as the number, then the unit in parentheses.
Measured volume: 575200 (ft³)
